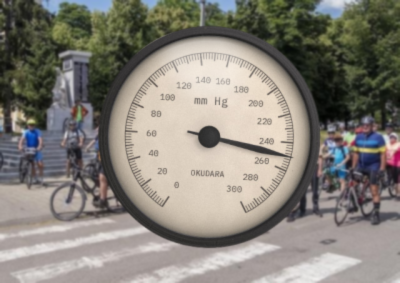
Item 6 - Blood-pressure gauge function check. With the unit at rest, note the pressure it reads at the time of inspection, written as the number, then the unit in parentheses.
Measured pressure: 250 (mmHg)
